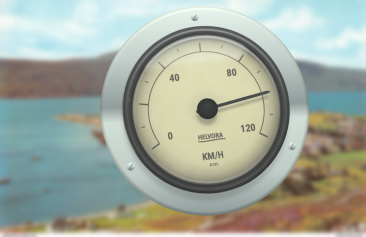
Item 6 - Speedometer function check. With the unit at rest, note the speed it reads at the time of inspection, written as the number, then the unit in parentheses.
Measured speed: 100 (km/h)
